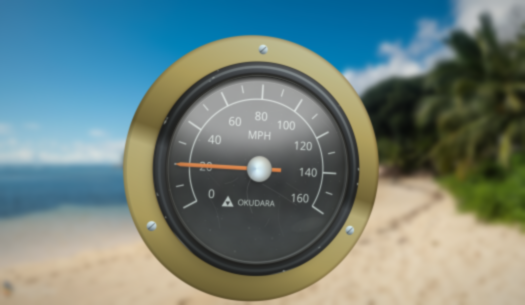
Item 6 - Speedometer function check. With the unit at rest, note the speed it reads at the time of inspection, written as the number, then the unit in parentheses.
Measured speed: 20 (mph)
